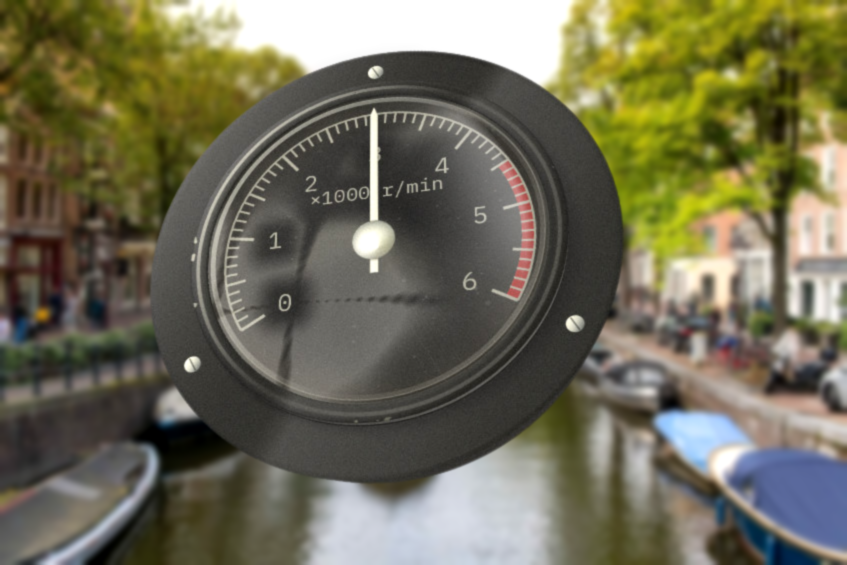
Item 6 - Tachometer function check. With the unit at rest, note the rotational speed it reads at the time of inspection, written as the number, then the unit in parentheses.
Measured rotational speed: 3000 (rpm)
